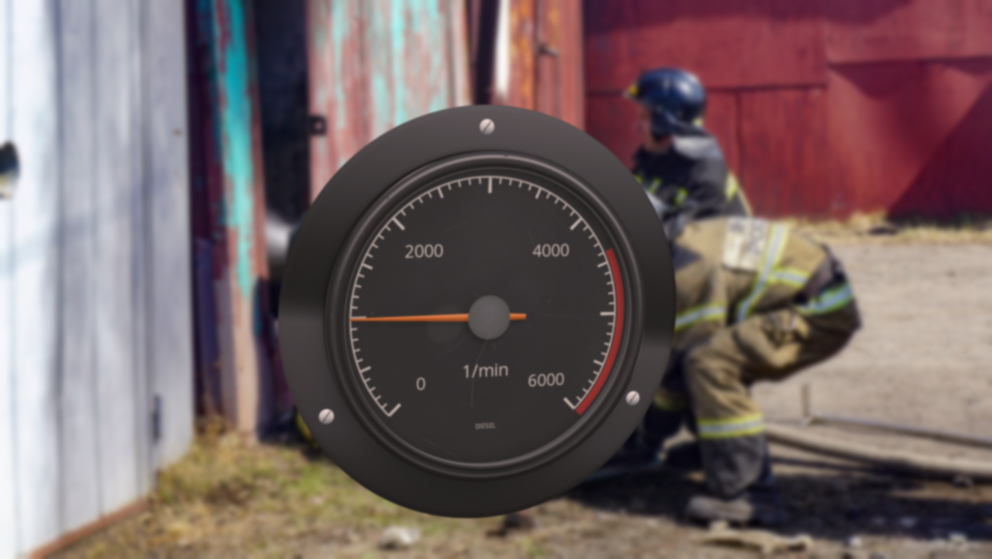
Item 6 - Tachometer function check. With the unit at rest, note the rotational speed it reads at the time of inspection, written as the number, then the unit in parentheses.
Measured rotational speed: 1000 (rpm)
